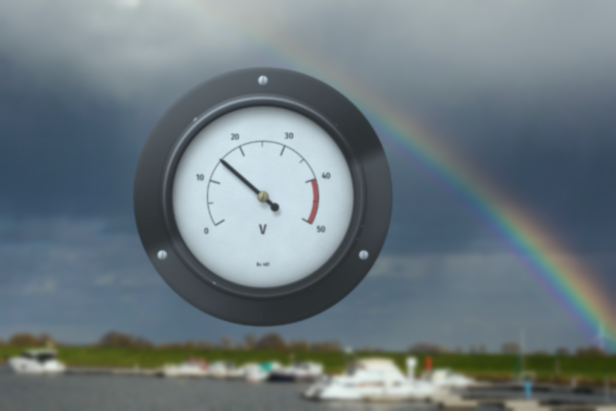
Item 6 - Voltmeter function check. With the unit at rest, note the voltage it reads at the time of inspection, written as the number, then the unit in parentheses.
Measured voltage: 15 (V)
